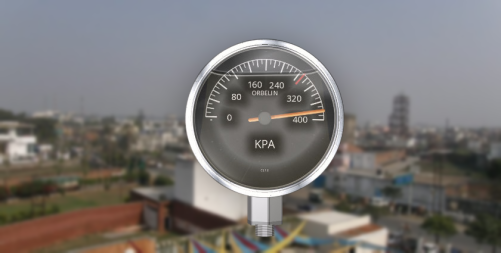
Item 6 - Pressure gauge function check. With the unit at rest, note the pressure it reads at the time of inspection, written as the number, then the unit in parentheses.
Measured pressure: 380 (kPa)
